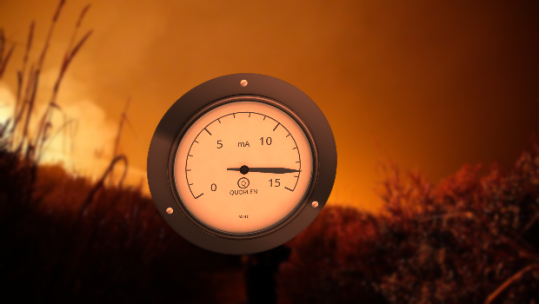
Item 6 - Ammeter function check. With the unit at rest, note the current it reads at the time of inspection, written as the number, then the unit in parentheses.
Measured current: 13.5 (mA)
